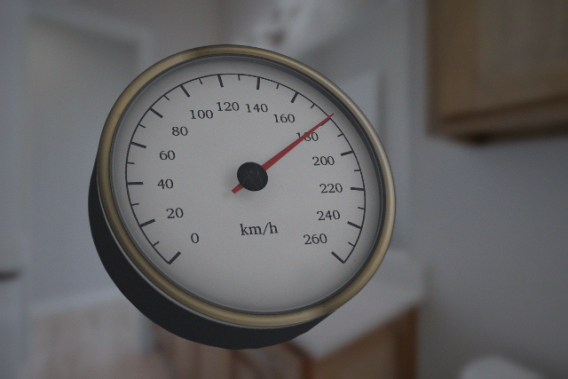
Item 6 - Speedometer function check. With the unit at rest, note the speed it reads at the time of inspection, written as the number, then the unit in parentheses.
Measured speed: 180 (km/h)
